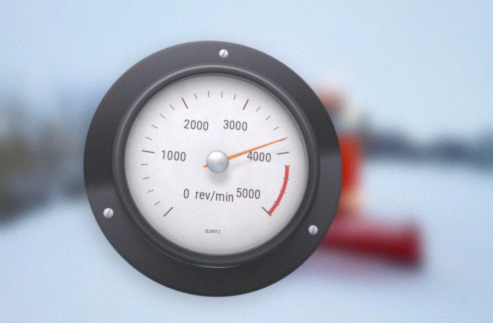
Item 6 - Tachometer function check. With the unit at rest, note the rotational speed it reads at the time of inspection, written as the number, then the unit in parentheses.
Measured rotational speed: 3800 (rpm)
